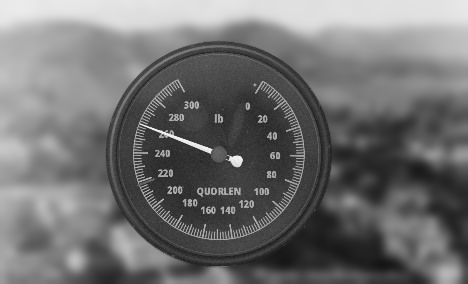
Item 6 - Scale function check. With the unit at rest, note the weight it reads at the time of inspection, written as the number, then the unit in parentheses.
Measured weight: 260 (lb)
